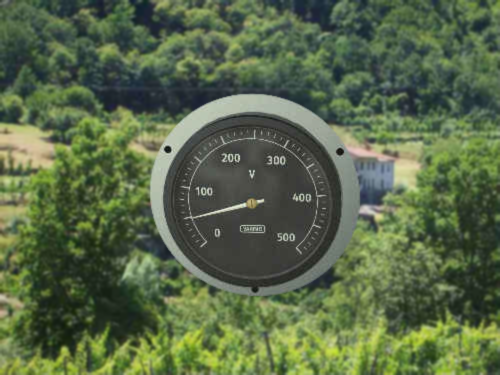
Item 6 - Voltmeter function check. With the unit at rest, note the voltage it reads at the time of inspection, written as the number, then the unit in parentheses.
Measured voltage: 50 (V)
